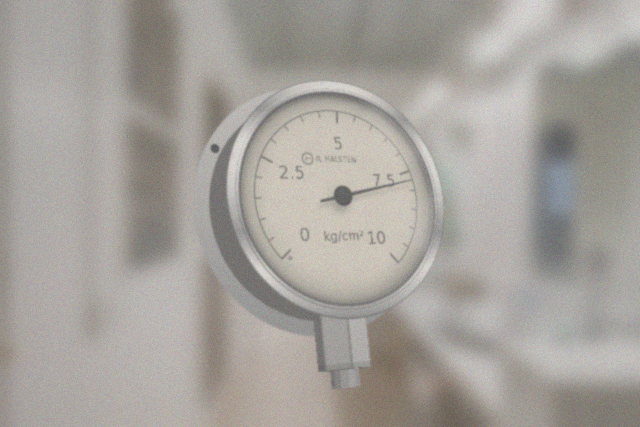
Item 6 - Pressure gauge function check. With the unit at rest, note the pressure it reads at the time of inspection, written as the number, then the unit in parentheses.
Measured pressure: 7.75 (kg/cm²)
